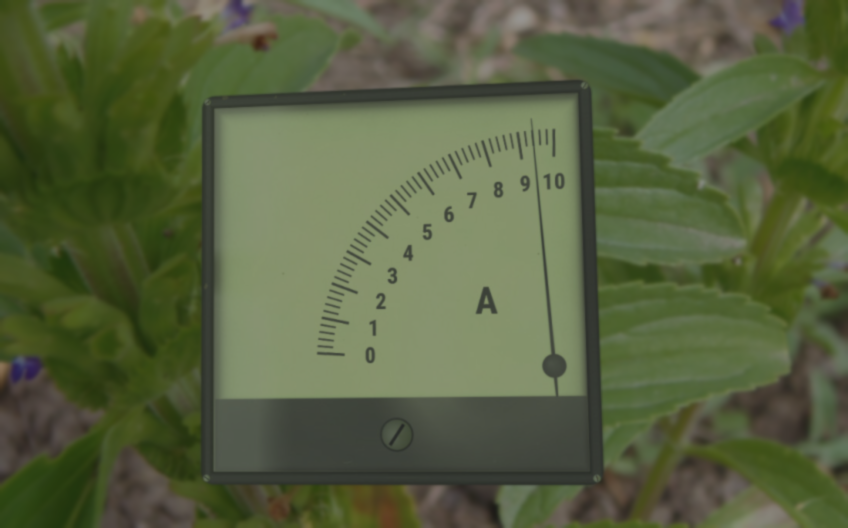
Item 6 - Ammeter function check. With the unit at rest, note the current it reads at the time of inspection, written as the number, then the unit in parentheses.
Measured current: 9.4 (A)
